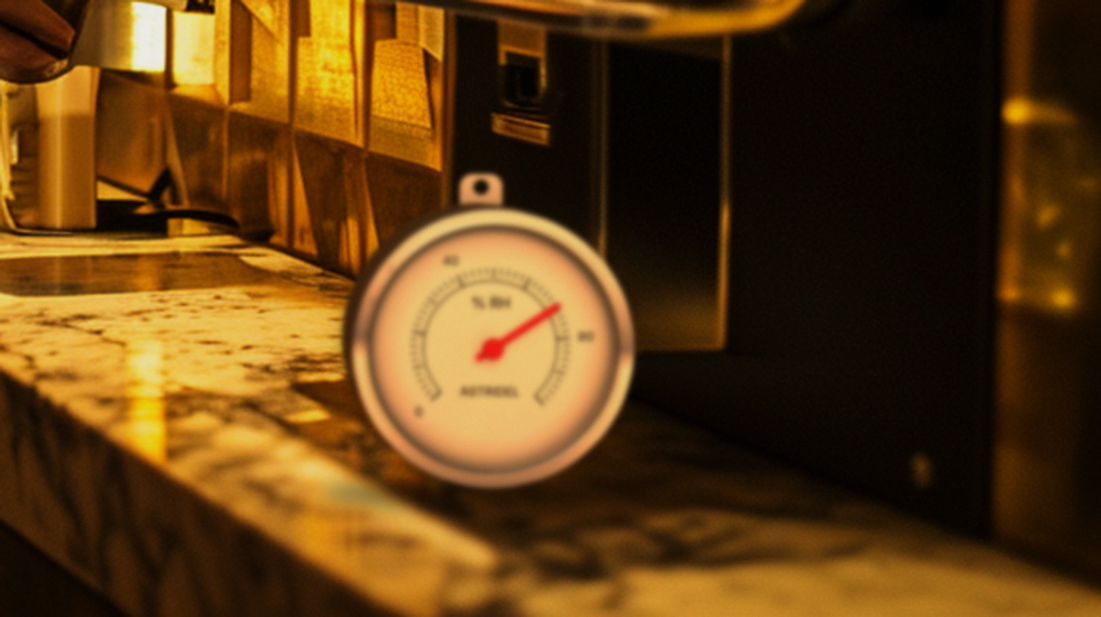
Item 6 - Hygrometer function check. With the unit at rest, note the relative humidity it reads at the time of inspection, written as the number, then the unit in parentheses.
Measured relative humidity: 70 (%)
